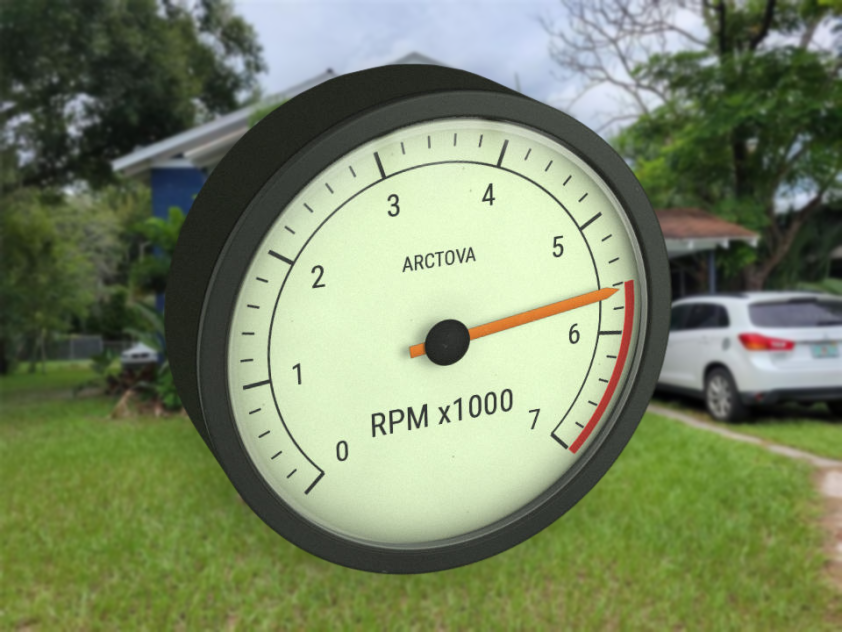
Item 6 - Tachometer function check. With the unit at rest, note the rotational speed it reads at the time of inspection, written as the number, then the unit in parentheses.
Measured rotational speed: 5600 (rpm)
